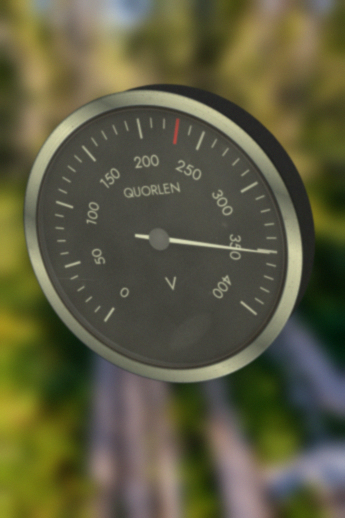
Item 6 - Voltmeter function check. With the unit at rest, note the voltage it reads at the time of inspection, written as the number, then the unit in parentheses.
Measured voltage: 350 (V)
